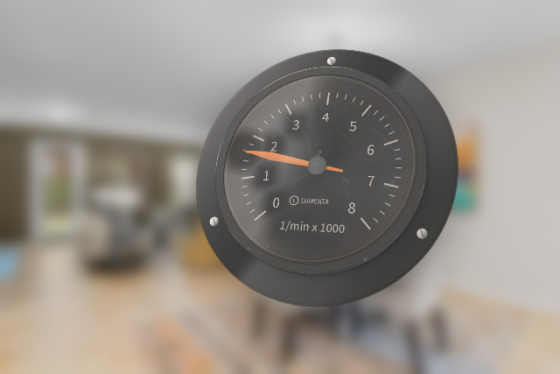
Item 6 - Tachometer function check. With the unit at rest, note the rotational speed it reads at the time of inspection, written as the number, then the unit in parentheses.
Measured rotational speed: 1600 (rpm)
